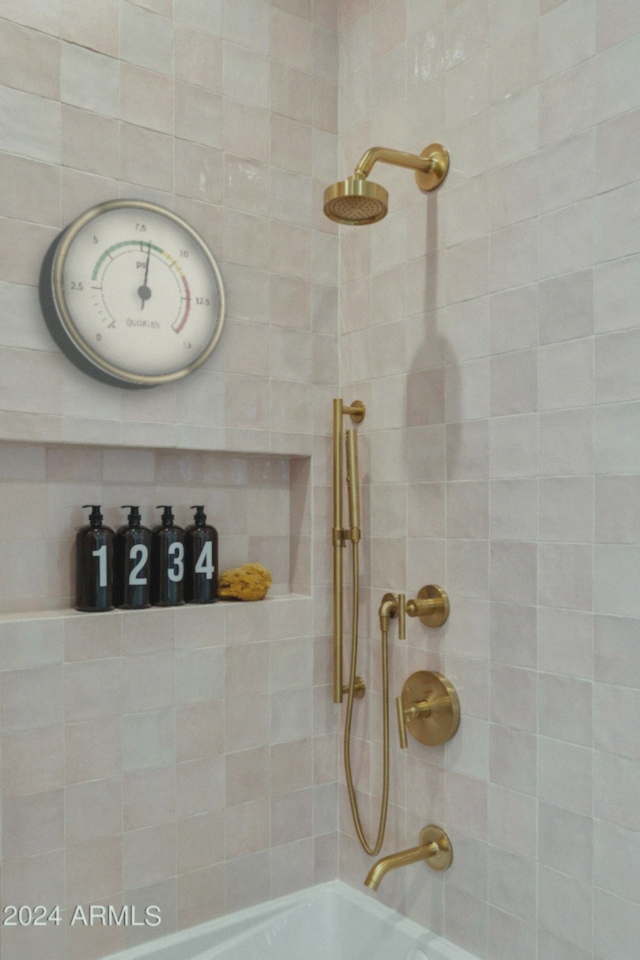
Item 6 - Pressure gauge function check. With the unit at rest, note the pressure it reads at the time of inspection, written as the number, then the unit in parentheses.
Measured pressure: 8 (psi)
